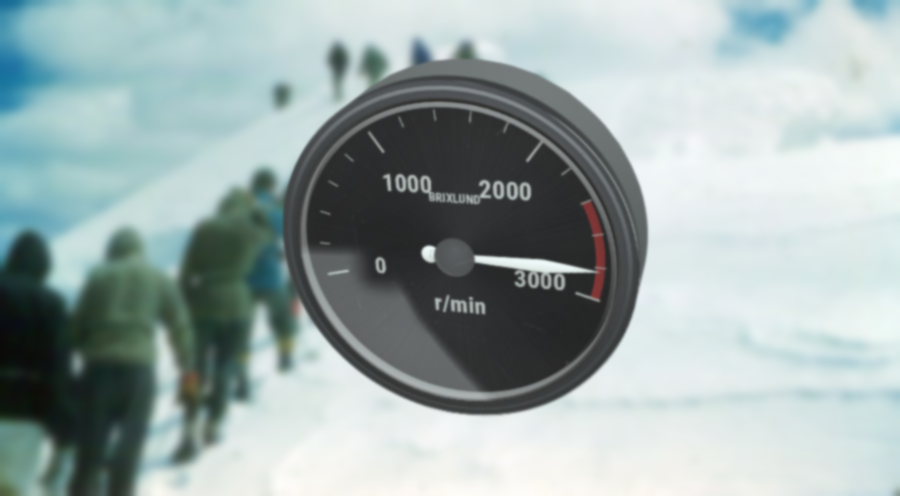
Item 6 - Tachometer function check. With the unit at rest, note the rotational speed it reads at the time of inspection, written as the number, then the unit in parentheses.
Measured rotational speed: 2800 (rpm)
